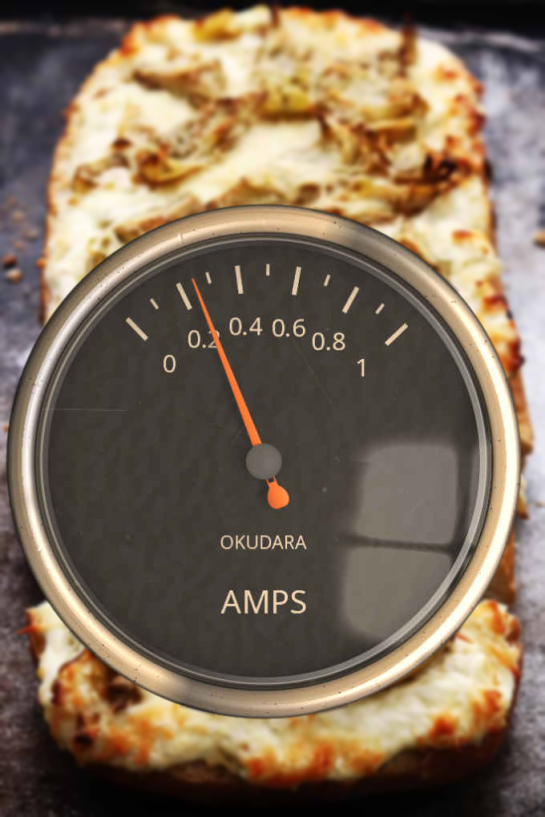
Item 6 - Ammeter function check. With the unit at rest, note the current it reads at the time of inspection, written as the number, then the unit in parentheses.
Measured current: 0.25 (A)
